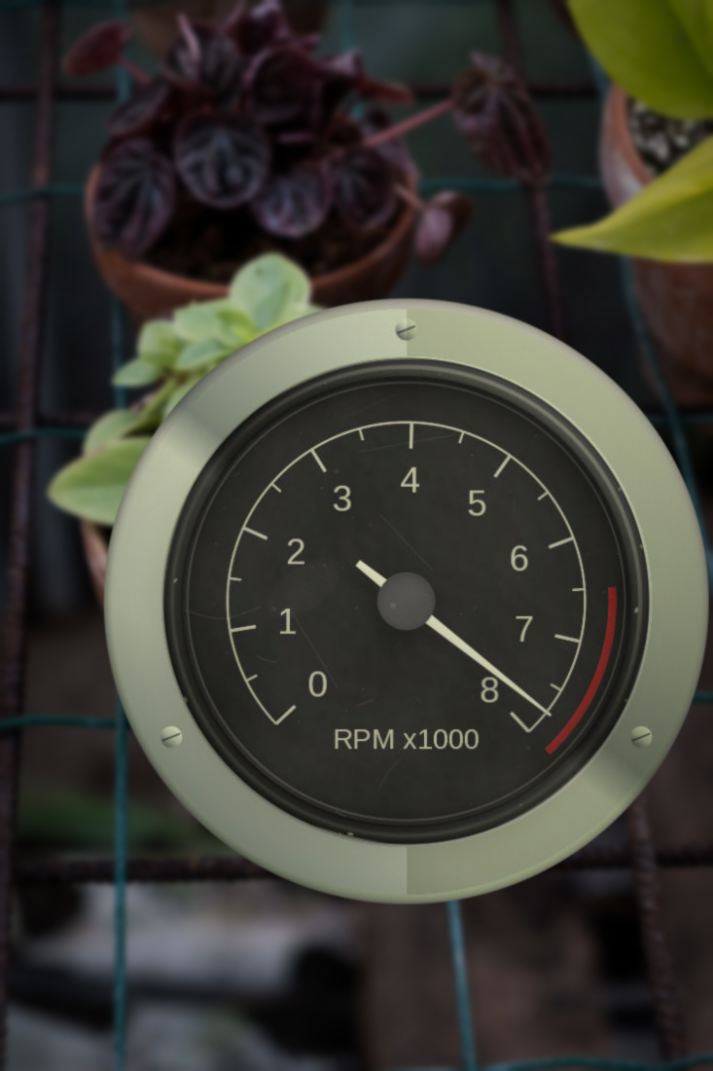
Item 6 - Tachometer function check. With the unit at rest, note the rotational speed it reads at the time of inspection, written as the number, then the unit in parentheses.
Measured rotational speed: 7750 (rpm)
